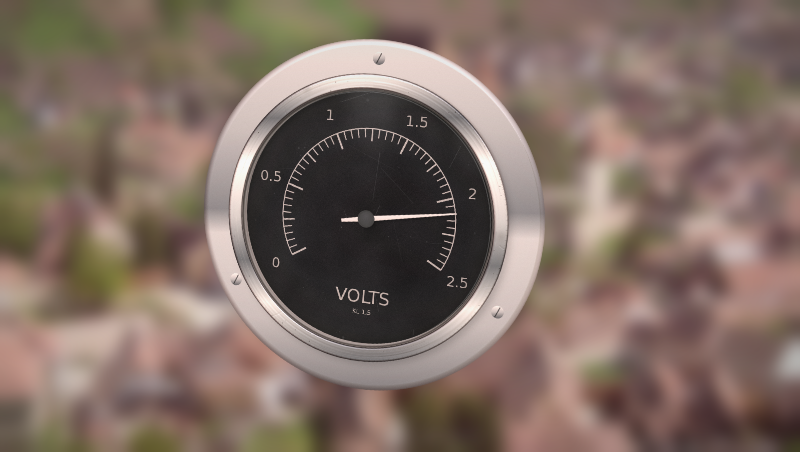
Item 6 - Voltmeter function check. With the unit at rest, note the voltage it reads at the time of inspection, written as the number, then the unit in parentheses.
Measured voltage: 2.1 (V)
